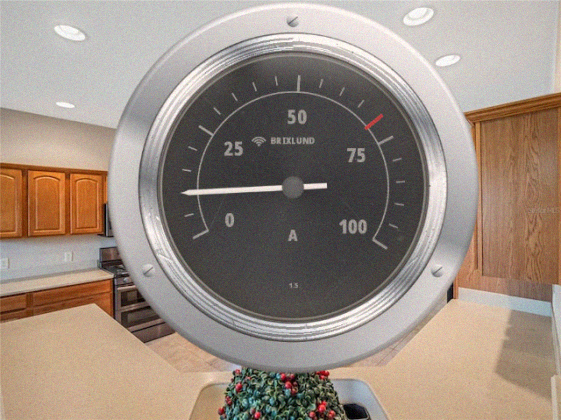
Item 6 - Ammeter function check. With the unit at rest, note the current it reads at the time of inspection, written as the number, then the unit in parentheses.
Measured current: 10 (A)
